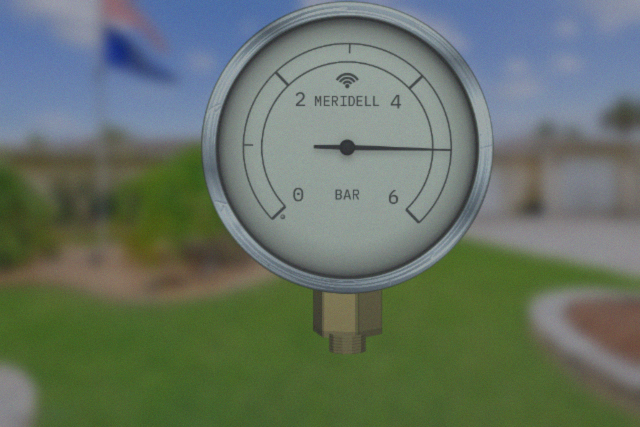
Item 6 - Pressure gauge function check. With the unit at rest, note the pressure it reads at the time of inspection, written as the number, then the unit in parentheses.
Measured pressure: 5 (bar)
